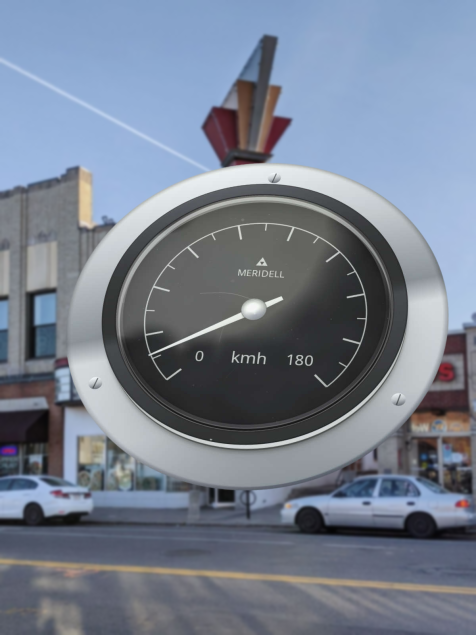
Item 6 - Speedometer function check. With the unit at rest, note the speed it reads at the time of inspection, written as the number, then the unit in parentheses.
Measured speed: 10 (km/h)
